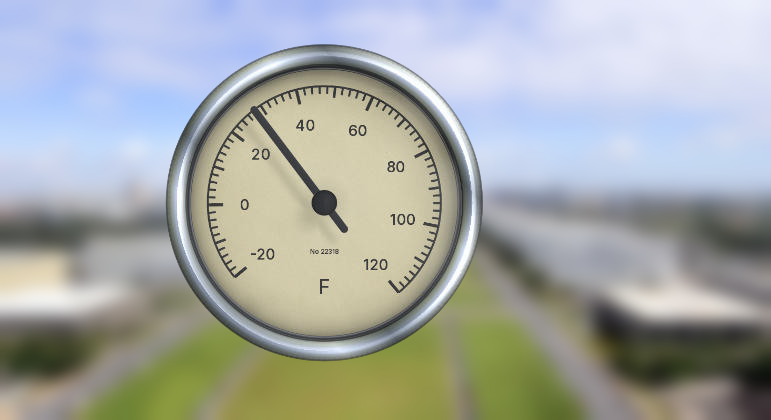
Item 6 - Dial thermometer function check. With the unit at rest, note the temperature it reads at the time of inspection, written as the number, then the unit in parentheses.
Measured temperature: 28 (°F)
